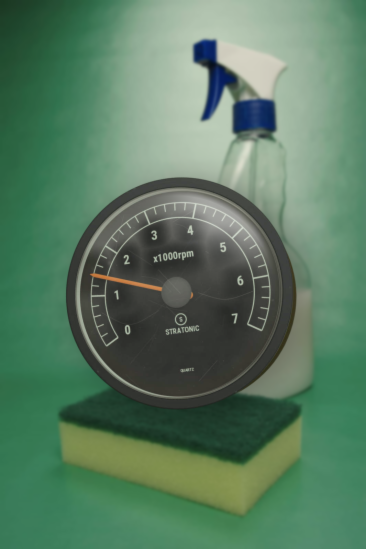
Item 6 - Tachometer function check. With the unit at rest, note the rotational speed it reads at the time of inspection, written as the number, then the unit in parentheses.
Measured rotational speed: 1400 (rpm)
